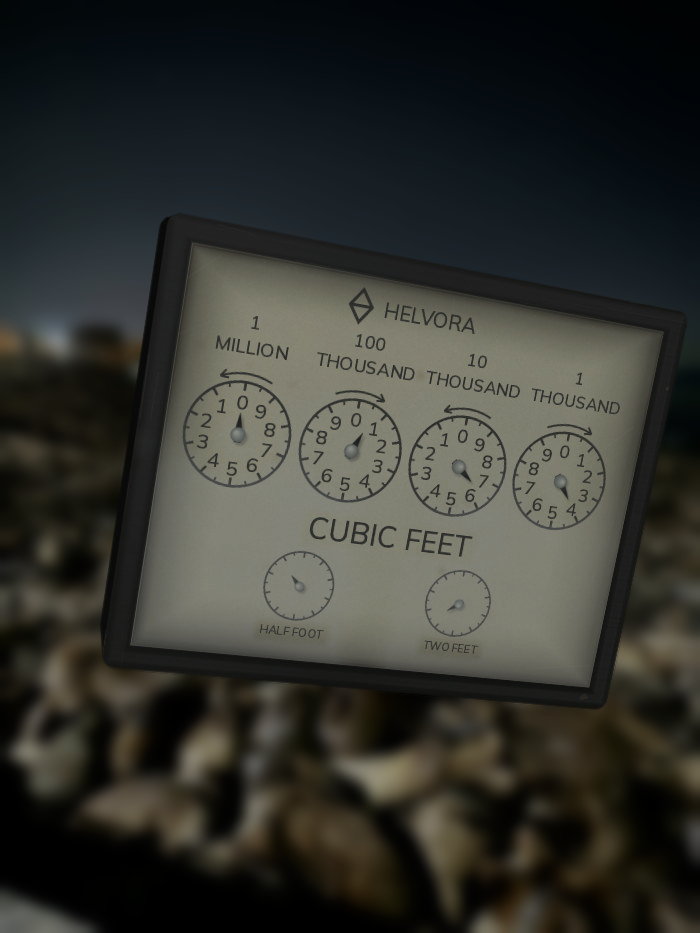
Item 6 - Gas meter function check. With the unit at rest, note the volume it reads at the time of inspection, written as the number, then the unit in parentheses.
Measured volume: 6400 (ft³)
